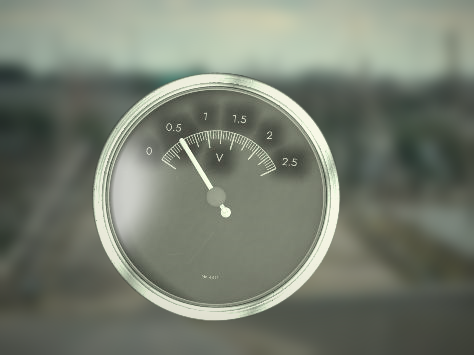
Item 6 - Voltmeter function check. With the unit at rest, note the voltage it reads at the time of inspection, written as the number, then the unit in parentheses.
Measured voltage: 0.5 (V)
